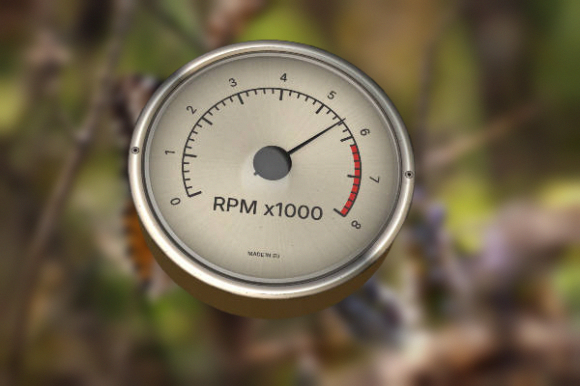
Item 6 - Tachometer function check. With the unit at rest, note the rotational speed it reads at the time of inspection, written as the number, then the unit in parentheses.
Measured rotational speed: 5600 (rpm)
